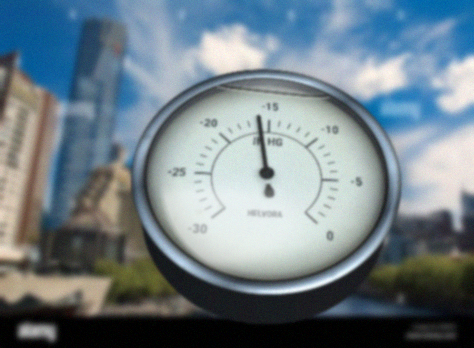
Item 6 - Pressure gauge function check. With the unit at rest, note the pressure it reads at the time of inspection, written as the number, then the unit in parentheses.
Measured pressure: -16 (inHg)
